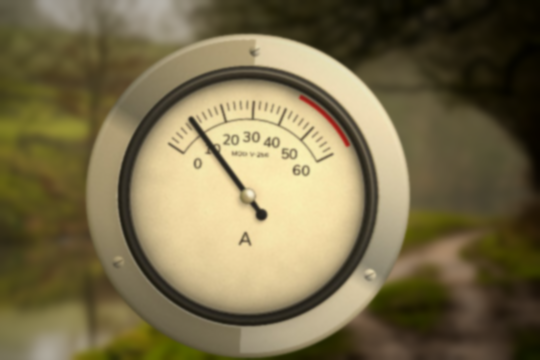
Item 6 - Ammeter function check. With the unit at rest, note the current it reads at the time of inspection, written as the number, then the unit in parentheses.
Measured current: 10 (A)
